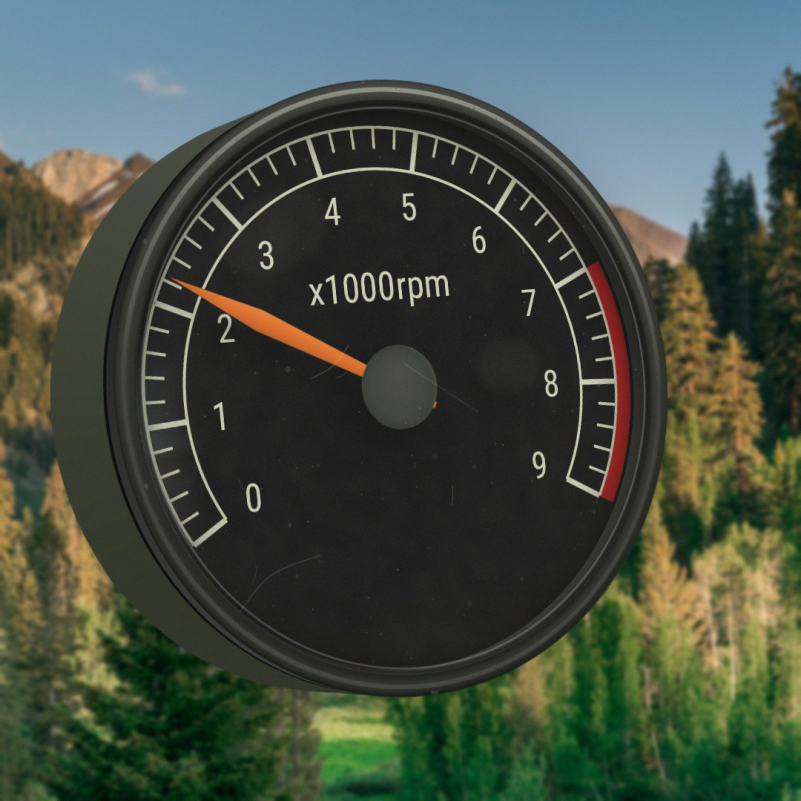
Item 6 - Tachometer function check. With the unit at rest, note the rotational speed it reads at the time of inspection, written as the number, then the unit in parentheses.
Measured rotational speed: 2200 (rpm)
